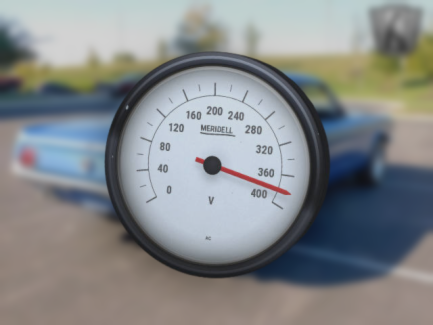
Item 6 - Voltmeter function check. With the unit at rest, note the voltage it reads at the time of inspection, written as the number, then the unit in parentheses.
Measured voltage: 380 (V)
